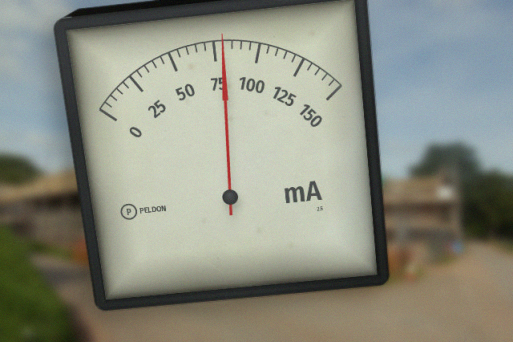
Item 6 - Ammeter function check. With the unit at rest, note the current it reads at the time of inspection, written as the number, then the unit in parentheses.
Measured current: 80 (mA)
